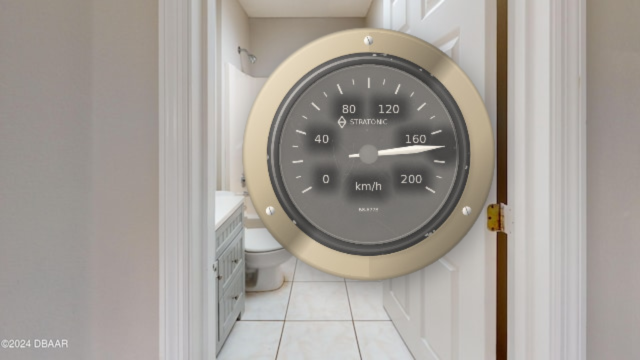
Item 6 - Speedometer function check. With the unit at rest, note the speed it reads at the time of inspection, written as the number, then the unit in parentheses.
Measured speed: 170 (km/h)
